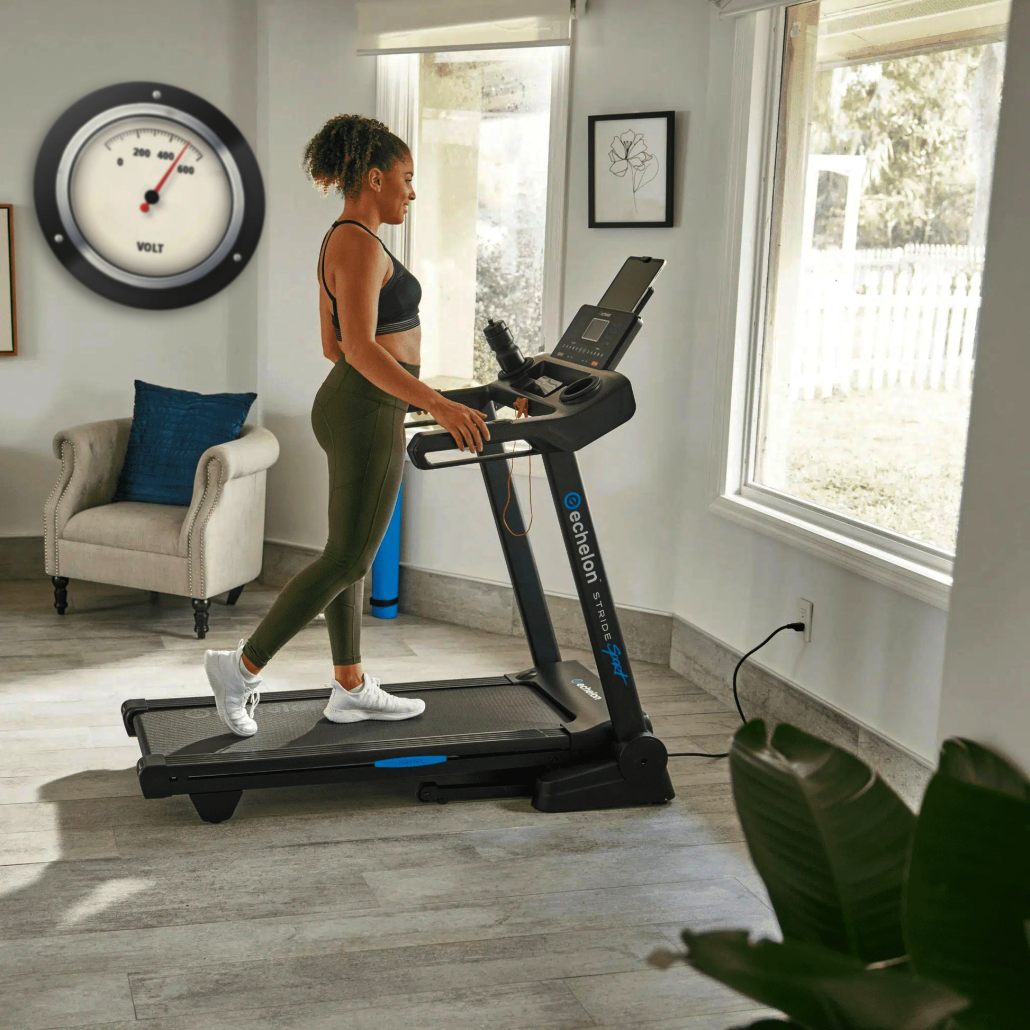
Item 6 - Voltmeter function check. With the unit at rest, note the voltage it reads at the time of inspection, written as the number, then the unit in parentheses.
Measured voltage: 500 (V)
